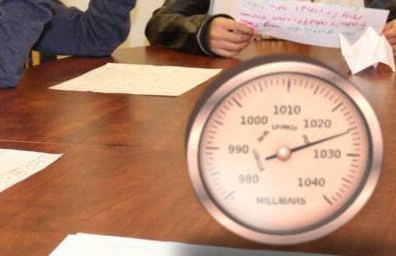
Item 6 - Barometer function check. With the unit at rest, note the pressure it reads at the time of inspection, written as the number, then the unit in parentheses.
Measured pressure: 1025 (mbar)
